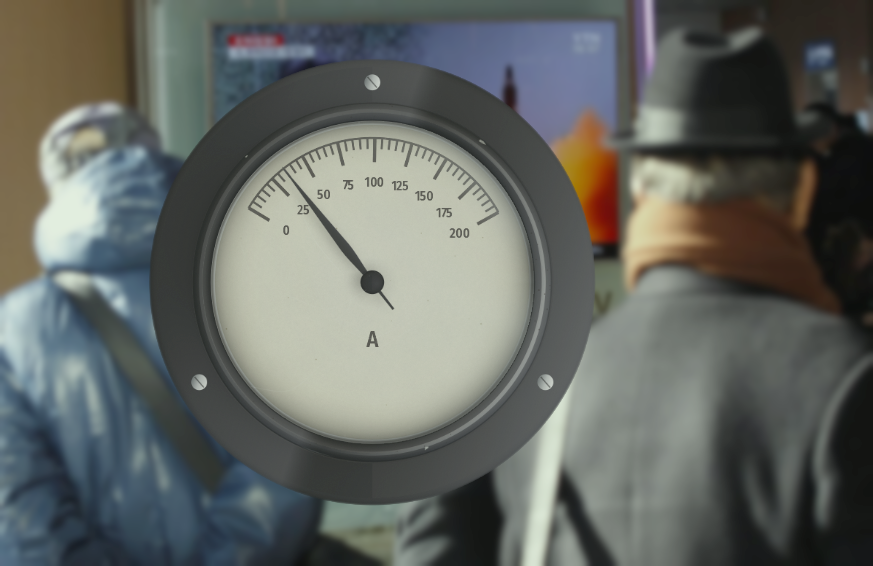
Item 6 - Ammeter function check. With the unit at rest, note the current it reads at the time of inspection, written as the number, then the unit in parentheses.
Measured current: 35 (A)
